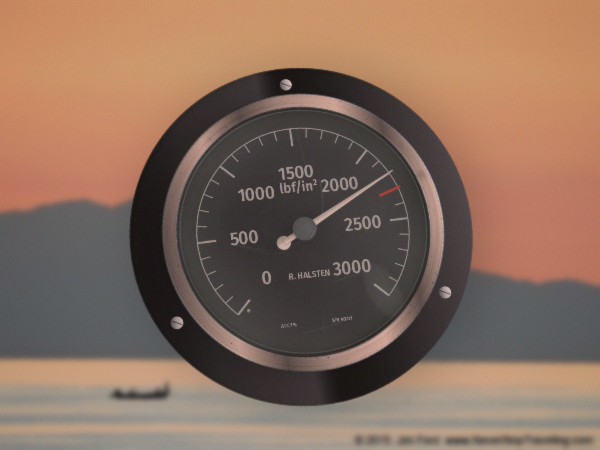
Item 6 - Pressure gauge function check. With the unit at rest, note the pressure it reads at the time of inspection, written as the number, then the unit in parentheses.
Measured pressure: 2200 (psi)
